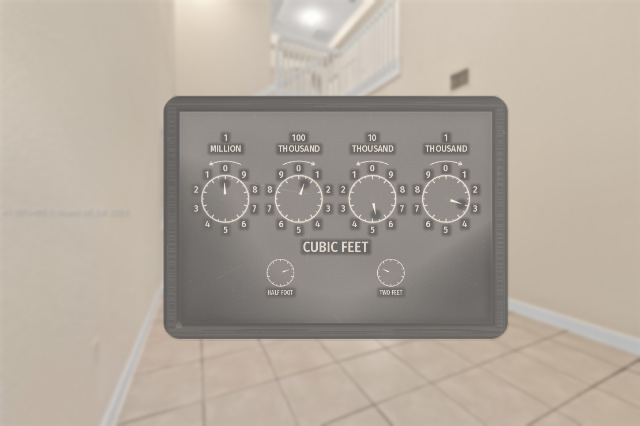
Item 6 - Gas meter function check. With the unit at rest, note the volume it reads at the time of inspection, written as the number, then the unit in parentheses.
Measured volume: 5300 (ft³)
